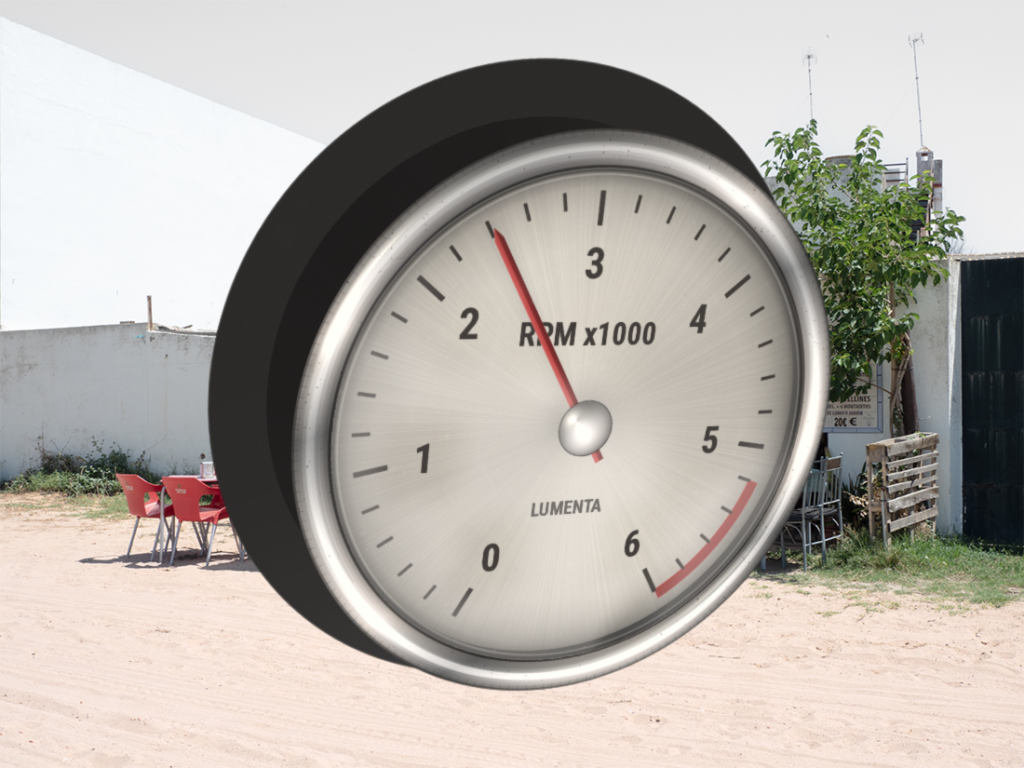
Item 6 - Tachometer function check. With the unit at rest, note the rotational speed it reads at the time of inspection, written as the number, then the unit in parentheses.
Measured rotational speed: 2400 (rpm)
